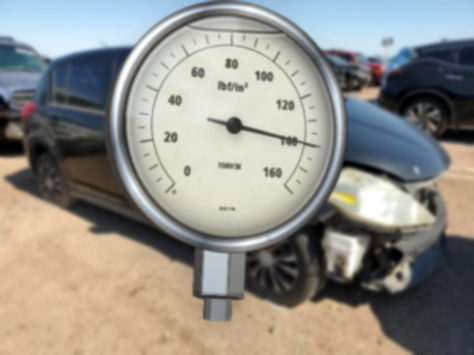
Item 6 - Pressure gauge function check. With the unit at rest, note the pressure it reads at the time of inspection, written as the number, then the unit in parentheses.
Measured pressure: 140 (psi)
